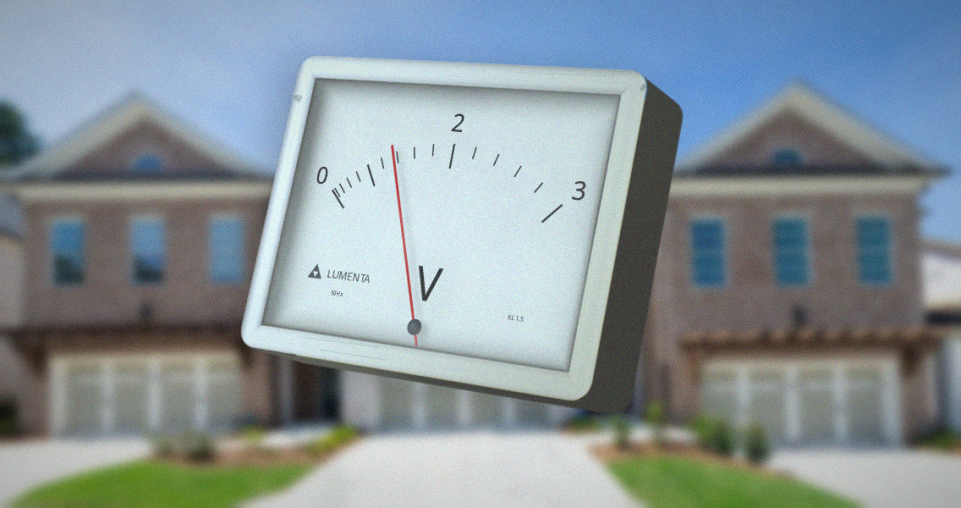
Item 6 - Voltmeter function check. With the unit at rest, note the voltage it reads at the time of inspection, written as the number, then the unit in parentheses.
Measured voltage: 1.4 (V)
